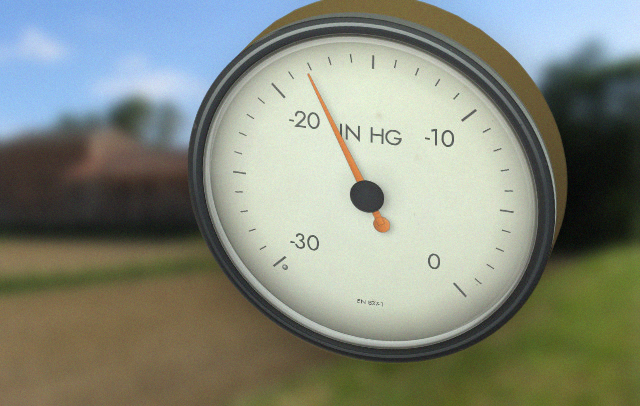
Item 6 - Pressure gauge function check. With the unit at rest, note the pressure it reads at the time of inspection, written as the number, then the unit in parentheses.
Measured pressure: -18 (inHg)
